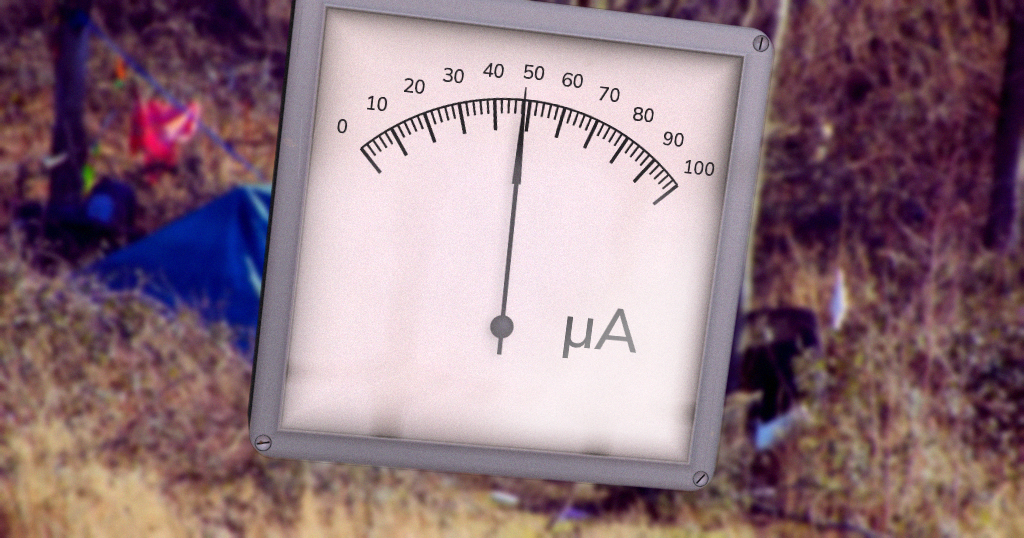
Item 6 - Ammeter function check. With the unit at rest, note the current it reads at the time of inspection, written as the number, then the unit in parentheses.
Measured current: 48 (µA)
